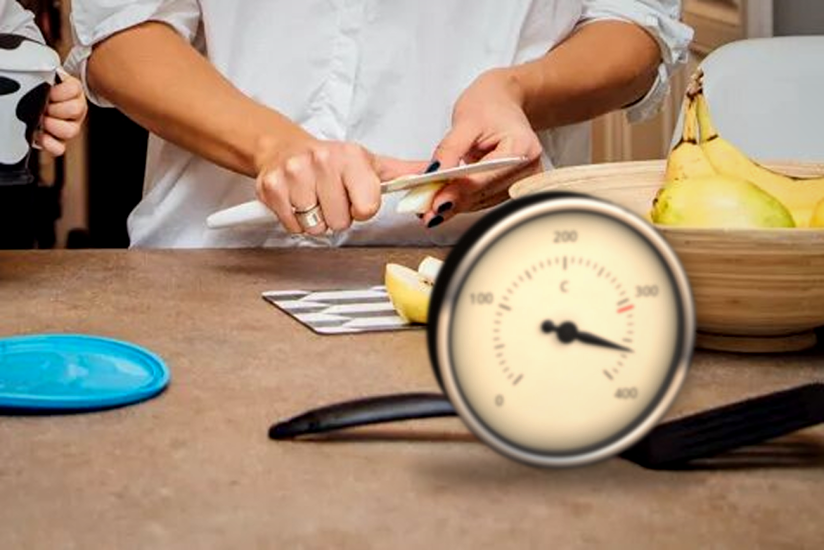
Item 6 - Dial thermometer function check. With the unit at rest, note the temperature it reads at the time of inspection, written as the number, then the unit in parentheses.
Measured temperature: 360 (°C)
